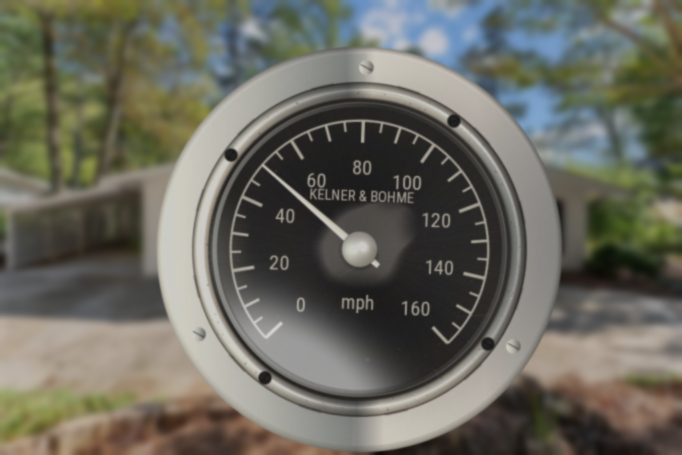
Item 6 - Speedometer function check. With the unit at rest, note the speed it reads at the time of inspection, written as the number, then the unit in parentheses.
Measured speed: 50 (mph)
